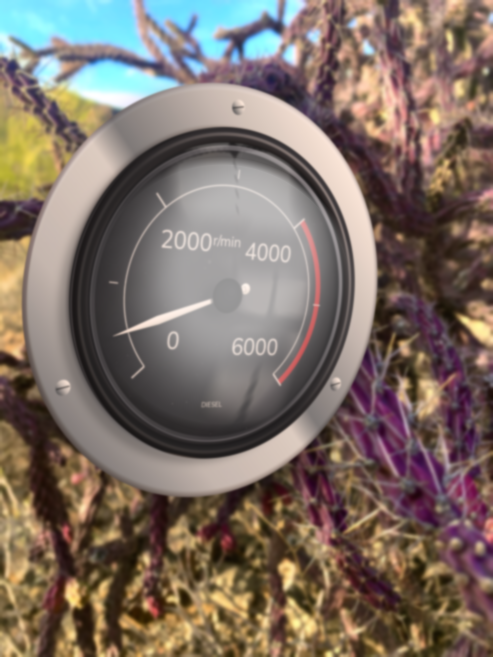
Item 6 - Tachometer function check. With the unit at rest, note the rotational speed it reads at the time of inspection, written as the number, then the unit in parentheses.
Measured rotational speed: 500 (rpm)
